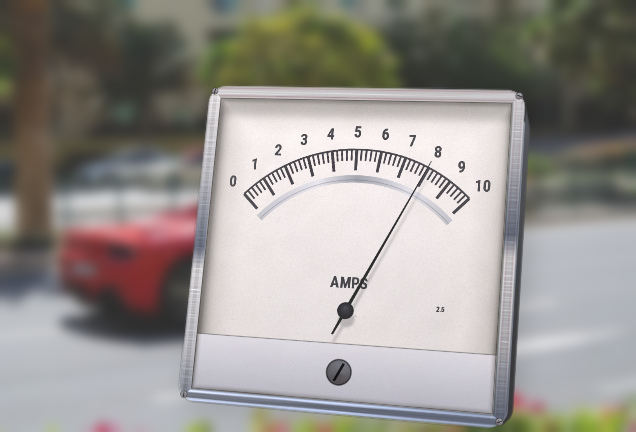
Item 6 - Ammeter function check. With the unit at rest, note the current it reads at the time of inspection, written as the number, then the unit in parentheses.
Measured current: 8 (A)
